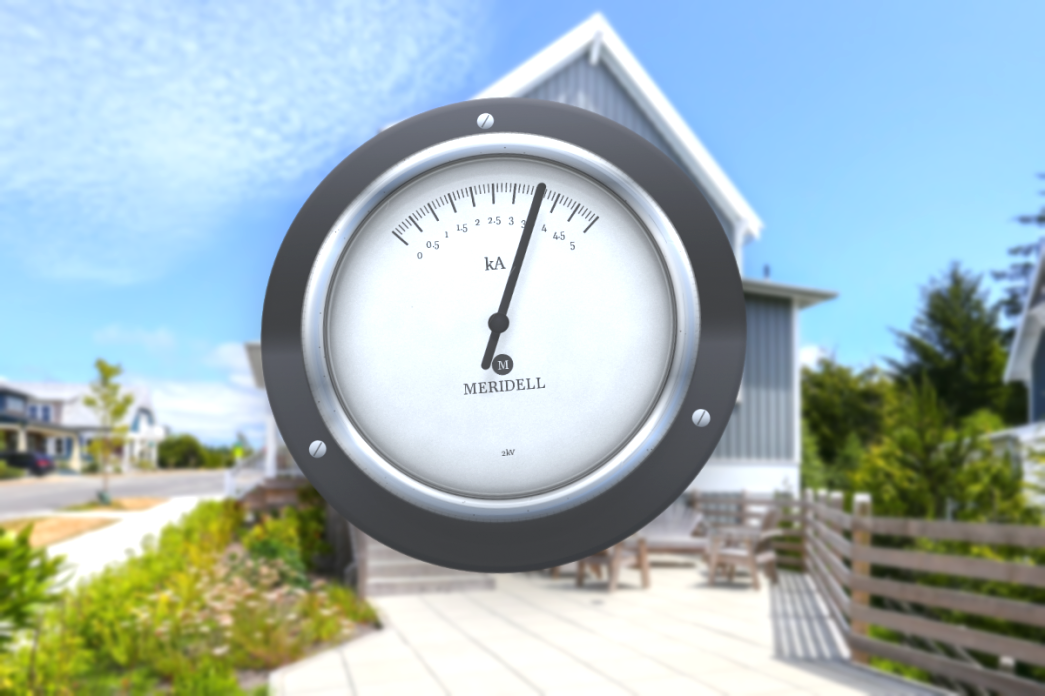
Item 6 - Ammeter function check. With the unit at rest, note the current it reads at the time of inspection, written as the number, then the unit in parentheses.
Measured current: 3.6 (kA)
